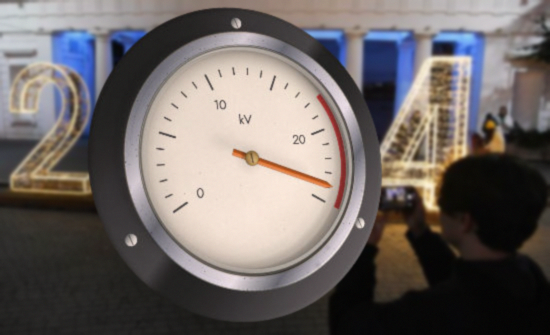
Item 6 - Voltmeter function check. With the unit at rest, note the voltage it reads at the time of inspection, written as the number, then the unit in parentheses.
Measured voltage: 24 (kV)
